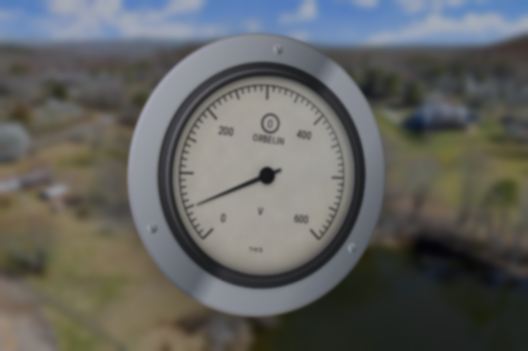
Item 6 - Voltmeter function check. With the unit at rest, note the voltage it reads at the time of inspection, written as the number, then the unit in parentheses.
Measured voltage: 50 (V)
